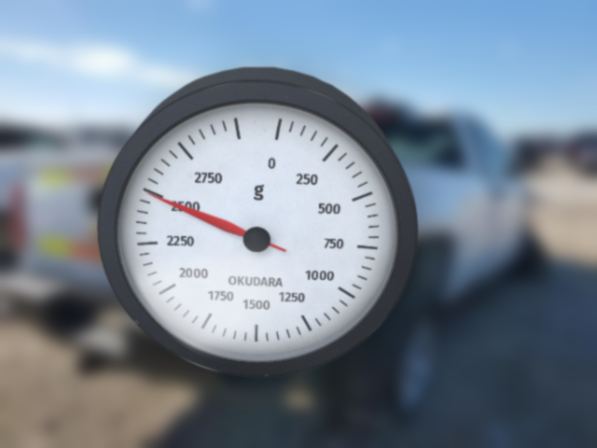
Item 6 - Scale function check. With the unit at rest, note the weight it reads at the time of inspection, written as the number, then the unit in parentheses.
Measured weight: 2500 (g)
